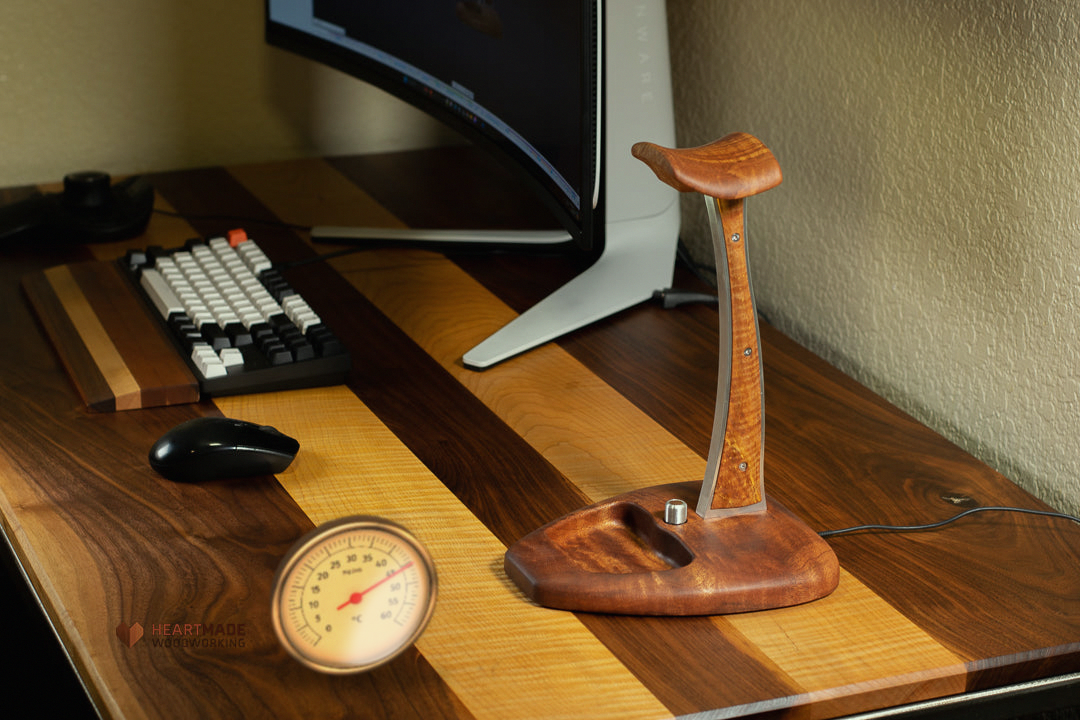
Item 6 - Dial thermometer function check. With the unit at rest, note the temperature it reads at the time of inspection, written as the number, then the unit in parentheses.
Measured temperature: 45 (°C)
